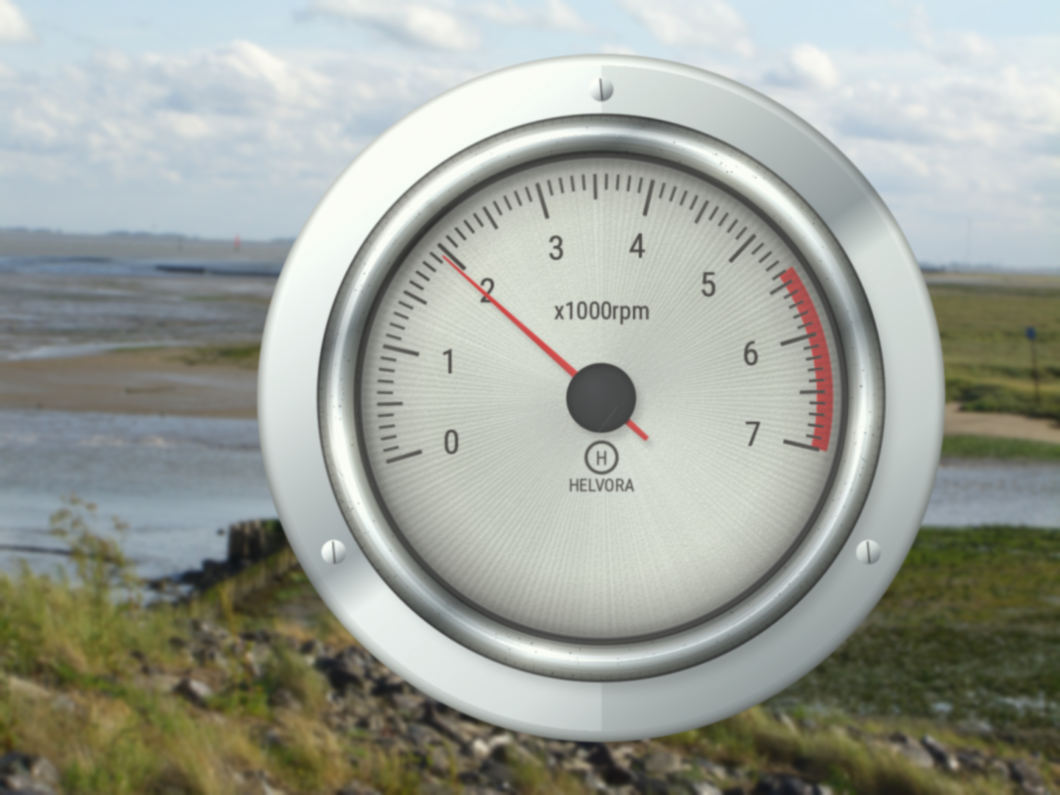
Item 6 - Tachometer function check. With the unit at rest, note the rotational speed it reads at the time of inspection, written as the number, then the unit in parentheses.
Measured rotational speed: 1950 (rpm)
